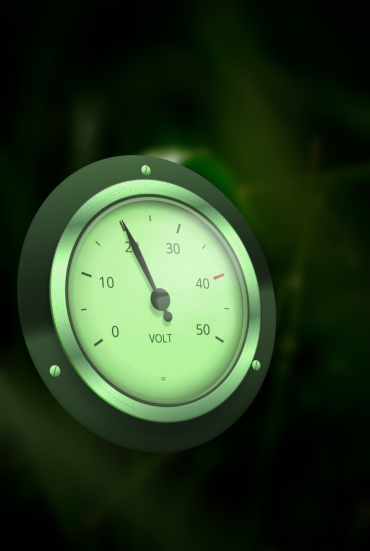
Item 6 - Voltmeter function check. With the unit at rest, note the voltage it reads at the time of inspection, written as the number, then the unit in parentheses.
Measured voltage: 20 (V)
